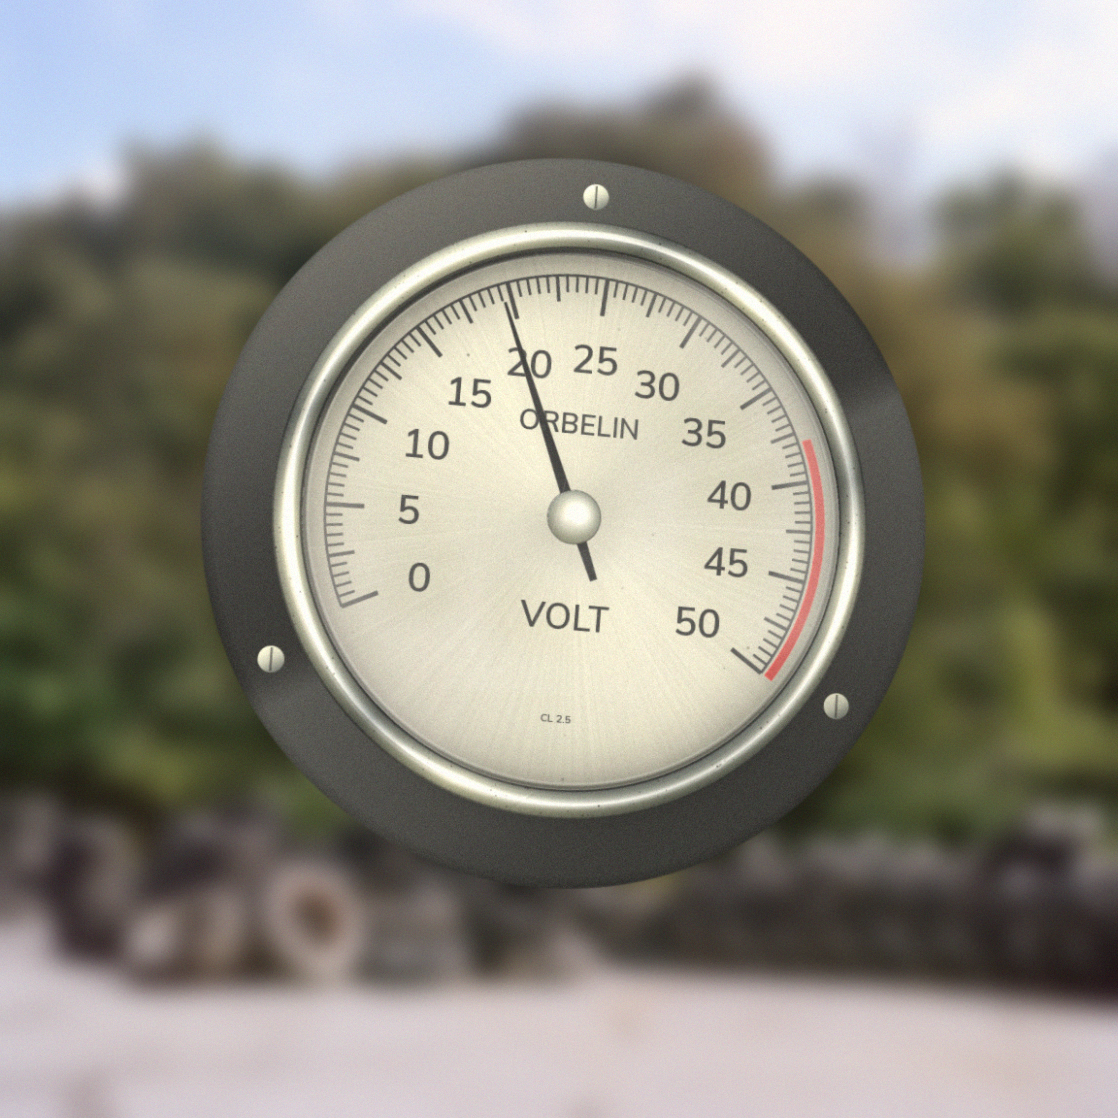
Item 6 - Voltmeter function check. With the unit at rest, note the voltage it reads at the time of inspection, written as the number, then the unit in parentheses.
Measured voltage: 19.5 (V)
